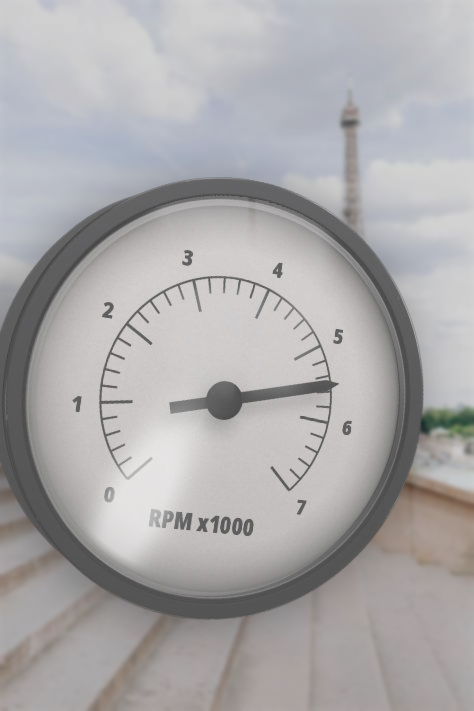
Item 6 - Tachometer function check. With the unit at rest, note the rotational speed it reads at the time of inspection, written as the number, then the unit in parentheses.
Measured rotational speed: 5500 (rpm)
